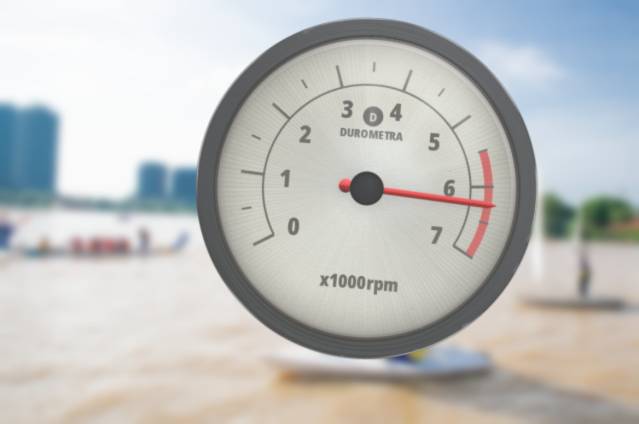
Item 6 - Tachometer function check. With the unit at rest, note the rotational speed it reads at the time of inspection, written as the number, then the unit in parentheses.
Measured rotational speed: 6250 (rpm)
